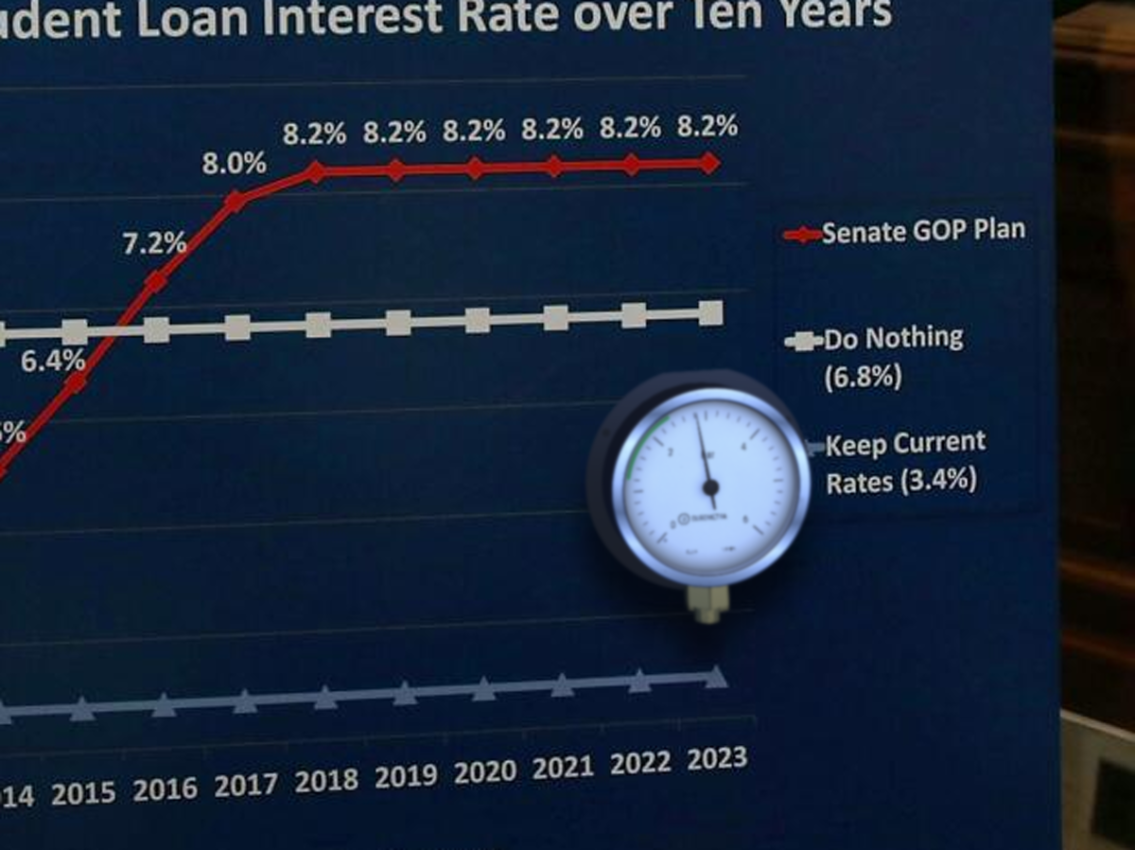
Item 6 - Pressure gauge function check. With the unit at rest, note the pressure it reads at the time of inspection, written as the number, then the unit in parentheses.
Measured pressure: 2.8 (bar)
